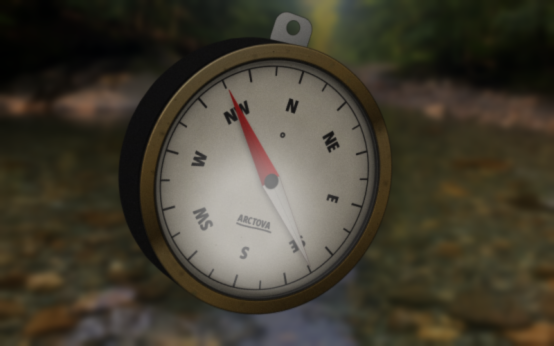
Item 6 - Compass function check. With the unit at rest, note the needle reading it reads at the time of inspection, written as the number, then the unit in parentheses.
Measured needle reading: 315 (°)
